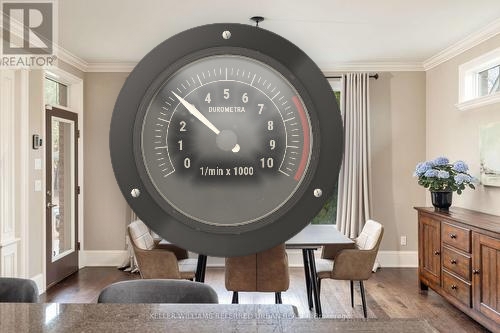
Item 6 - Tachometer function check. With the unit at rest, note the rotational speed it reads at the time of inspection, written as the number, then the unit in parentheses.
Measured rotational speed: 3000 (rpm)
